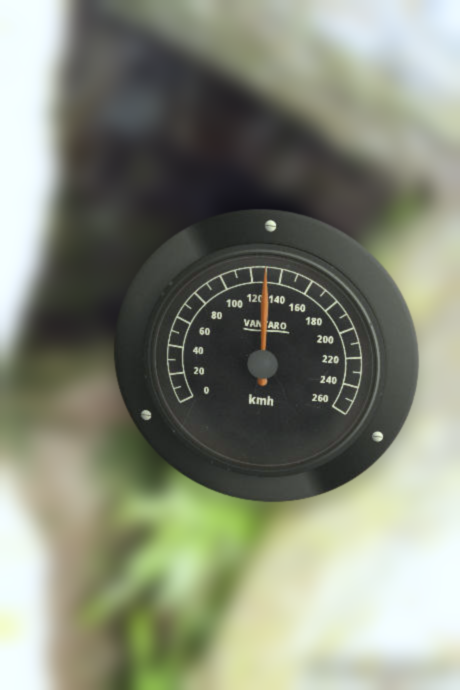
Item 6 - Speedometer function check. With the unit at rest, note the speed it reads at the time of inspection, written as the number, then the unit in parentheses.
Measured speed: 130 (km/h)
